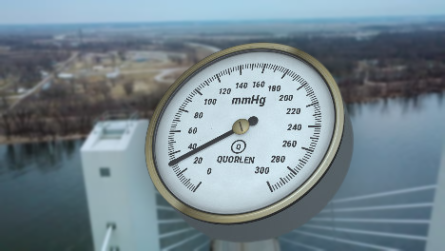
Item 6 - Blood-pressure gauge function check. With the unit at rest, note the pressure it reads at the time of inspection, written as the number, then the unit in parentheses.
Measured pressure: 30 (mmHg)
